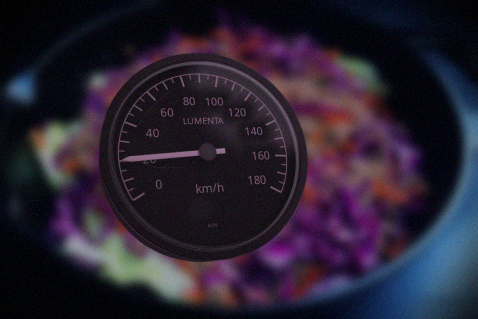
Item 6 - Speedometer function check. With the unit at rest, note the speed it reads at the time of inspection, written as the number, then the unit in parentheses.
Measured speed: 20 (km/h)
